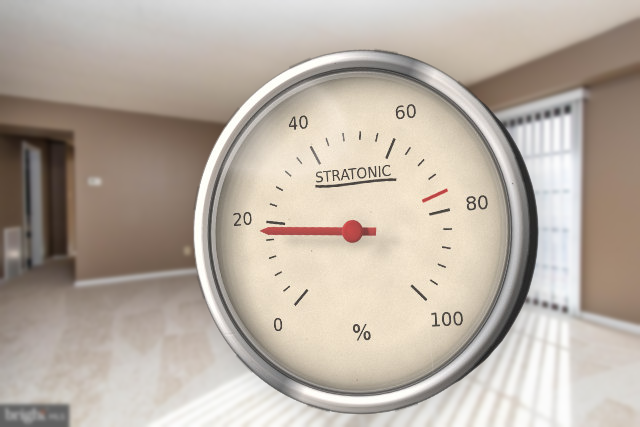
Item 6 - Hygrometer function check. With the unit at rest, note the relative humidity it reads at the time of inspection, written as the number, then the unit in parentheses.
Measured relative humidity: 18 (%)
